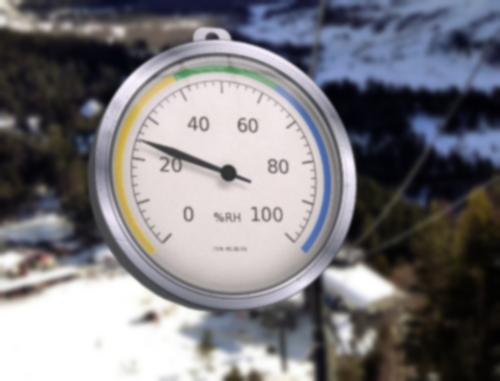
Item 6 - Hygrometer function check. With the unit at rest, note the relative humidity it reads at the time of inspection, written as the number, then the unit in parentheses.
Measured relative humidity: 24 (%)
